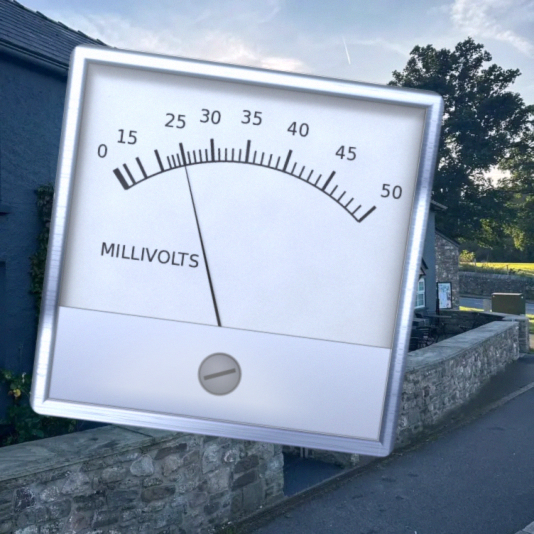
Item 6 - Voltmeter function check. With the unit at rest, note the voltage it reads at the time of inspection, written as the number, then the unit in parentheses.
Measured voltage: 25 (mV)
